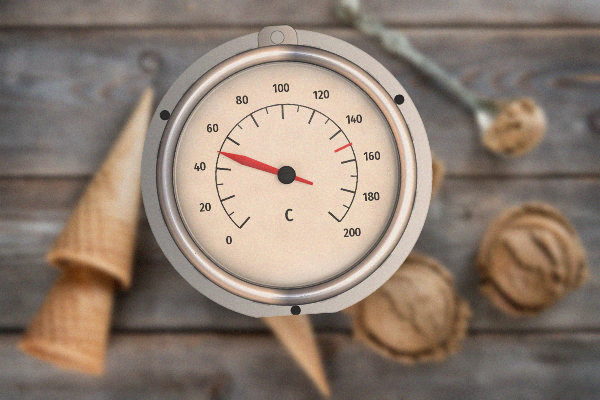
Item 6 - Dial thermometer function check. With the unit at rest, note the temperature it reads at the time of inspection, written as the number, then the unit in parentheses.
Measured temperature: 50 (°C)
